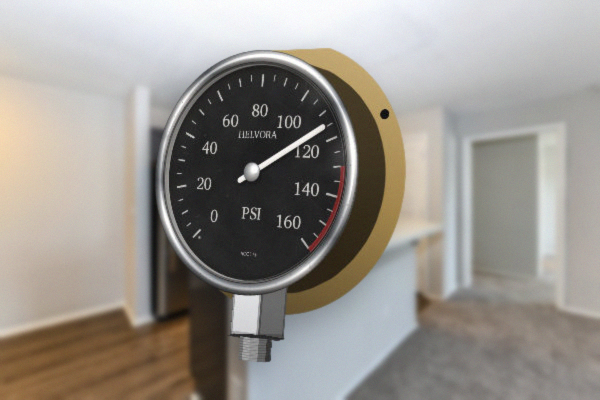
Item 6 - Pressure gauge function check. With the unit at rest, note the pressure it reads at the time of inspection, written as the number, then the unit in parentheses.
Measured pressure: 115 (psi)
